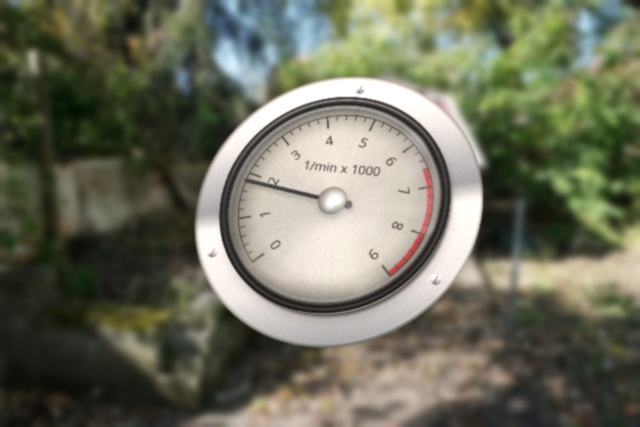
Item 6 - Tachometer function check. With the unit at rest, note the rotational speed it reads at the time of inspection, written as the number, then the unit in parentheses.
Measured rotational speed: 1800 (rpm)
